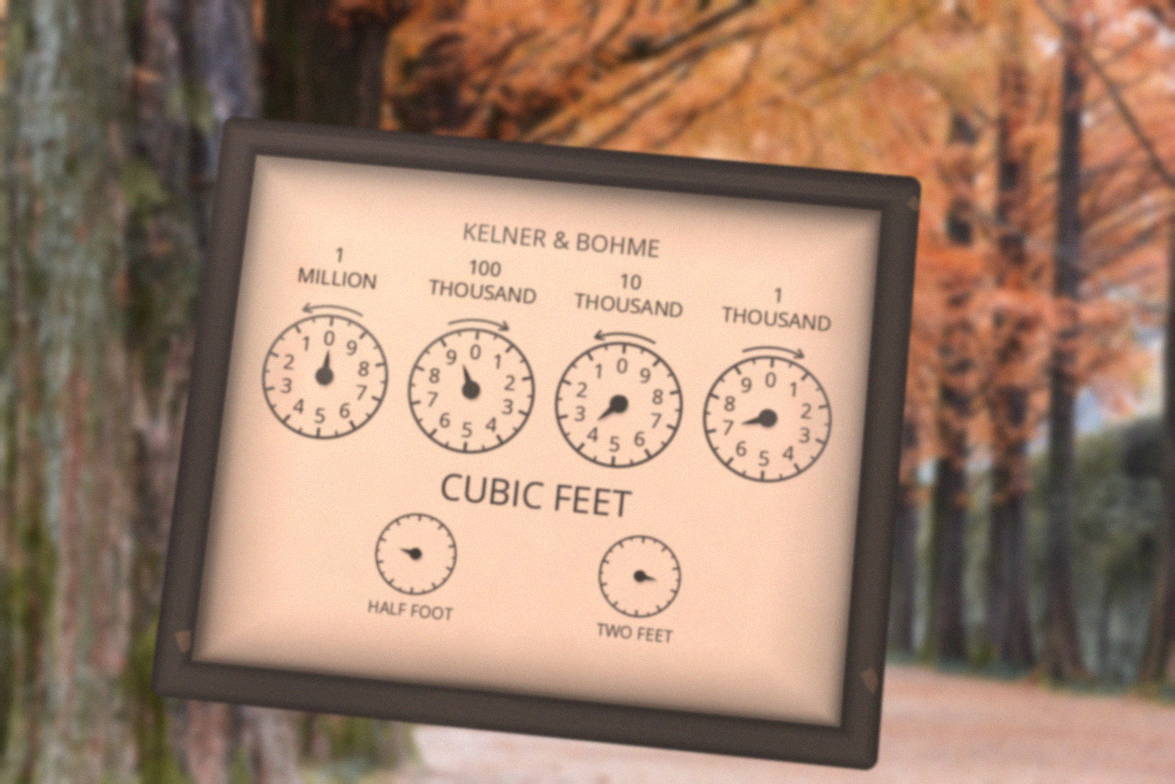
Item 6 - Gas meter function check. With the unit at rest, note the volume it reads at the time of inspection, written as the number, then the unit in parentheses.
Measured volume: 993700 (ft³)
